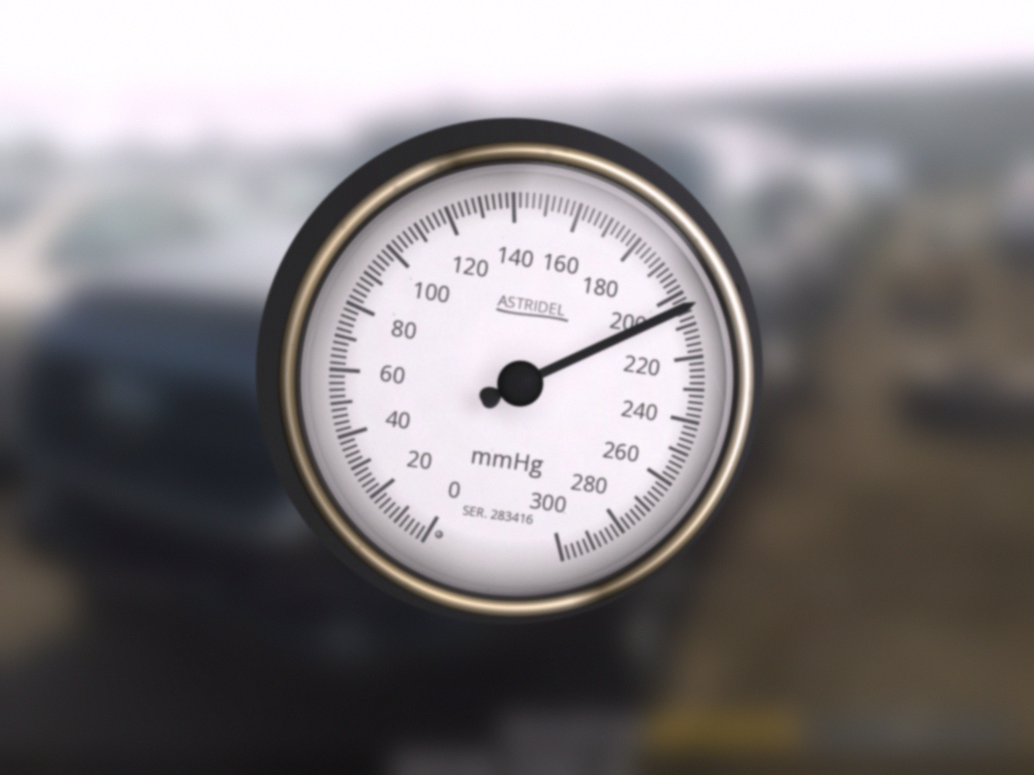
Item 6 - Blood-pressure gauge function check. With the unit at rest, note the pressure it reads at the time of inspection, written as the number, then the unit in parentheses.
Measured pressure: 204 (mmHg)
